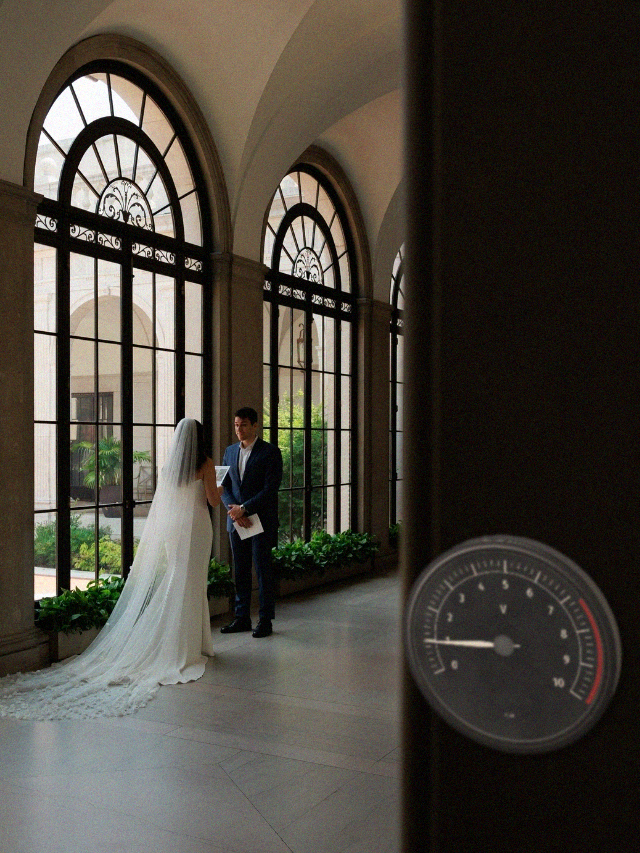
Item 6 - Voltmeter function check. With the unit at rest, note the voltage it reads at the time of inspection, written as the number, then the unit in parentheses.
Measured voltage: 1 (V)
